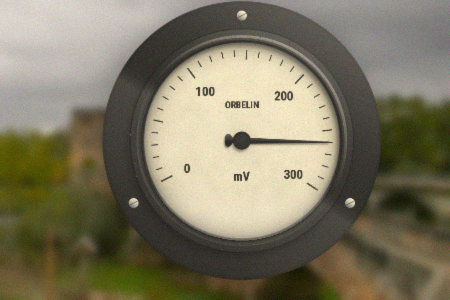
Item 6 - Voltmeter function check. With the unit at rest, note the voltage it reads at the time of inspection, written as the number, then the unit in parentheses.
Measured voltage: 260 (mV)
